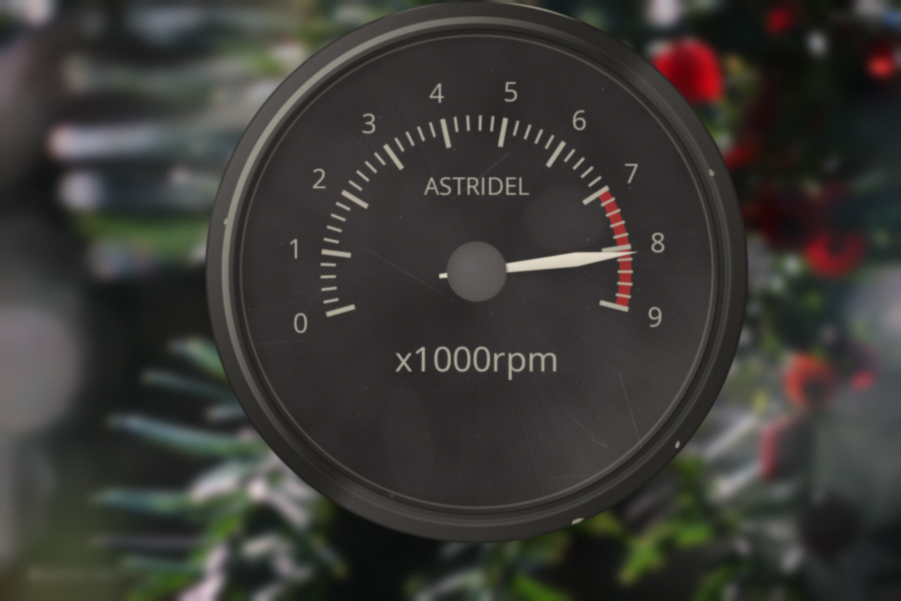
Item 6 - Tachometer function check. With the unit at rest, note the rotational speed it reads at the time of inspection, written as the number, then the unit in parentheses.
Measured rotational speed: 8100 (rpm)
